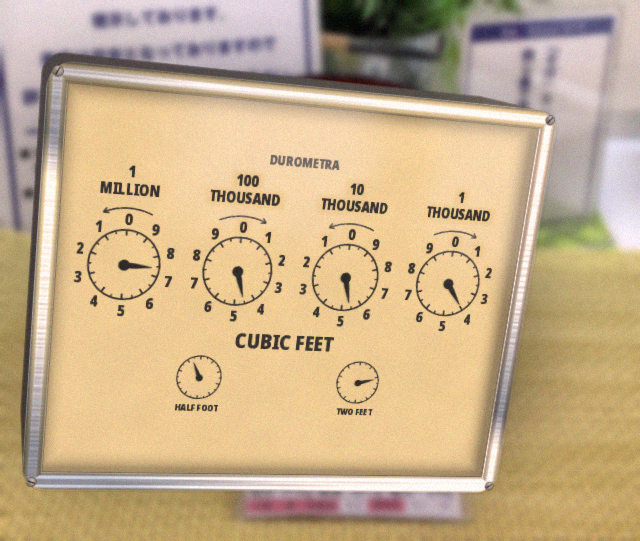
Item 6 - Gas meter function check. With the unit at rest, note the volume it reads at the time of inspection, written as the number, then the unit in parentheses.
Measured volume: 745400 (ft³)
